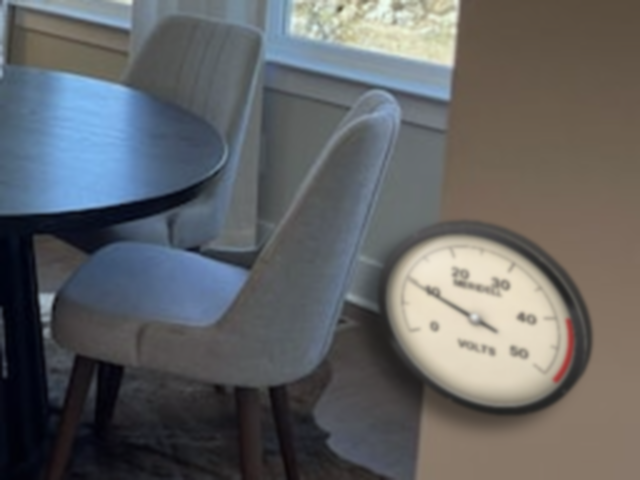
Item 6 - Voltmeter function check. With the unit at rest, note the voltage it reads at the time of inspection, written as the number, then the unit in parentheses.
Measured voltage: 10 (V)
